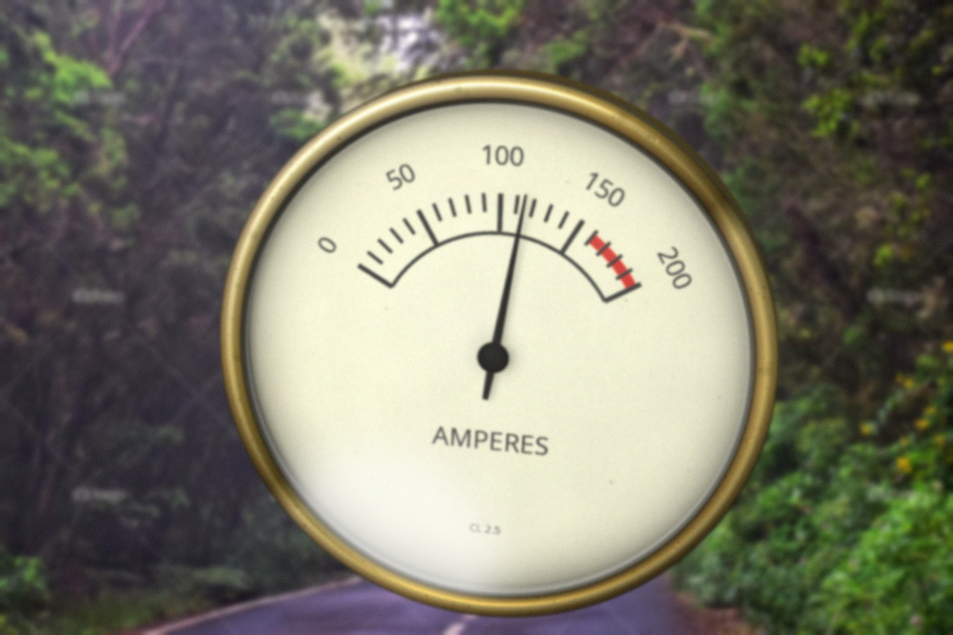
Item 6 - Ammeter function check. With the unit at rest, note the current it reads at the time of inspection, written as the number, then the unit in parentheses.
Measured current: 115 (A)
